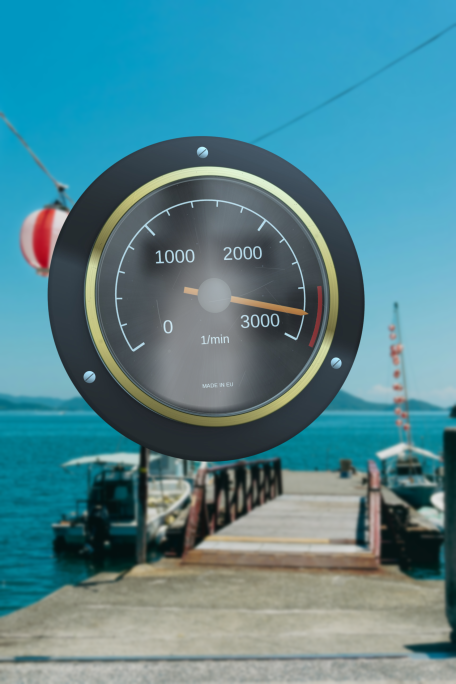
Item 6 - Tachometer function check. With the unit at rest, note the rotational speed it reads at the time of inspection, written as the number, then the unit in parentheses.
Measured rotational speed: 2800 (rpm)
